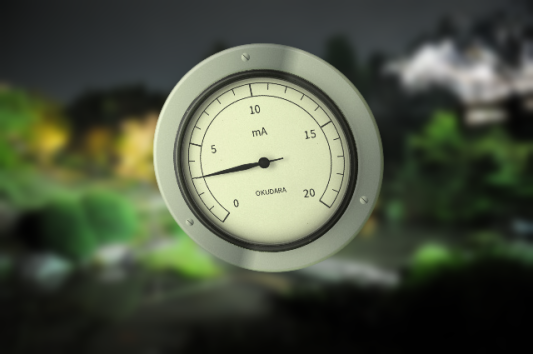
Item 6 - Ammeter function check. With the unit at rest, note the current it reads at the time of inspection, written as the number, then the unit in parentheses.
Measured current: 3 (mA)
